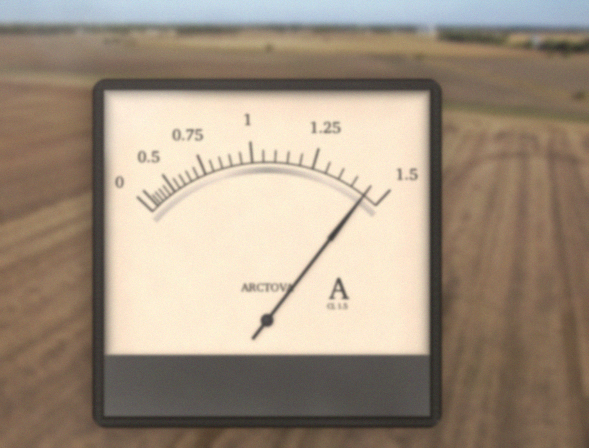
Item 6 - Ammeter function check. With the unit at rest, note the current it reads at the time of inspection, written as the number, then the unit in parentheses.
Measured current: 1.45 (A)
